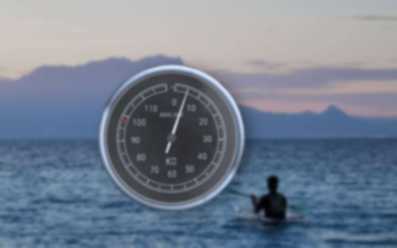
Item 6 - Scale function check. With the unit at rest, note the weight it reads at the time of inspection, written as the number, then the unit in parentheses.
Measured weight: 5 (kg)
